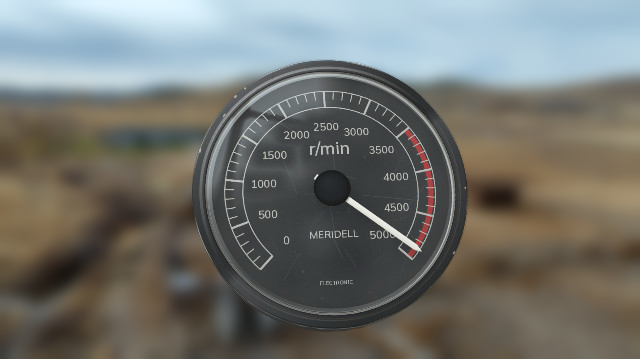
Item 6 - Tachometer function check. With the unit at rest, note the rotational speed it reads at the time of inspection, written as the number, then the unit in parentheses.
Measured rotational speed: 4900 (rpm)
